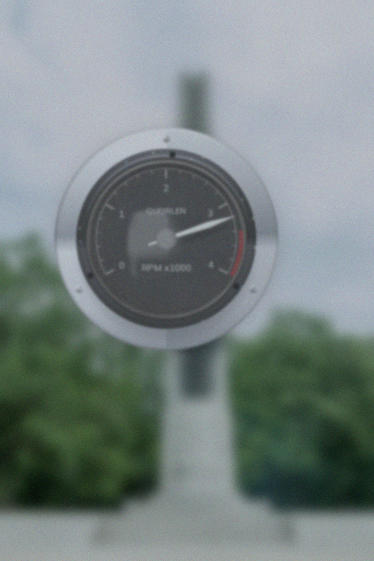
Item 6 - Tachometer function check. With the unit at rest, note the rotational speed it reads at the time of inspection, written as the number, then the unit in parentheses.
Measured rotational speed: 3200 (rpm)
